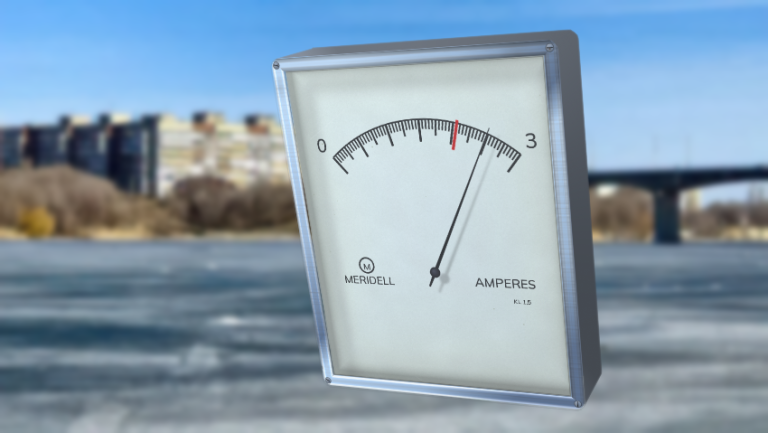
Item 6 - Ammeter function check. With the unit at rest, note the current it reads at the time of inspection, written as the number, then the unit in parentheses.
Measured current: 2.5 (A)
